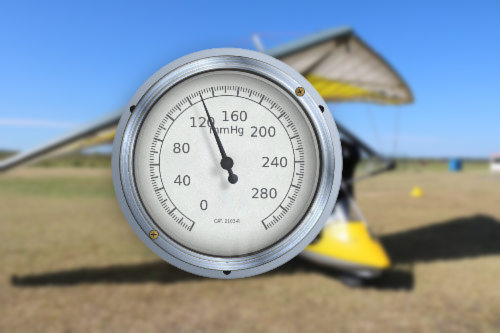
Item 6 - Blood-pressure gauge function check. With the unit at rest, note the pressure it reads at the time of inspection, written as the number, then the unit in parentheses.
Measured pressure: 130 (mmHg)
